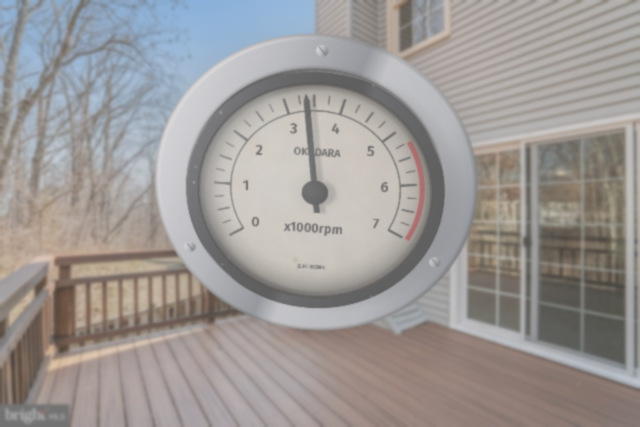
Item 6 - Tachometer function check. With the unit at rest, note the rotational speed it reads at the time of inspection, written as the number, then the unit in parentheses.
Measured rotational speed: 3375 (rpm)
